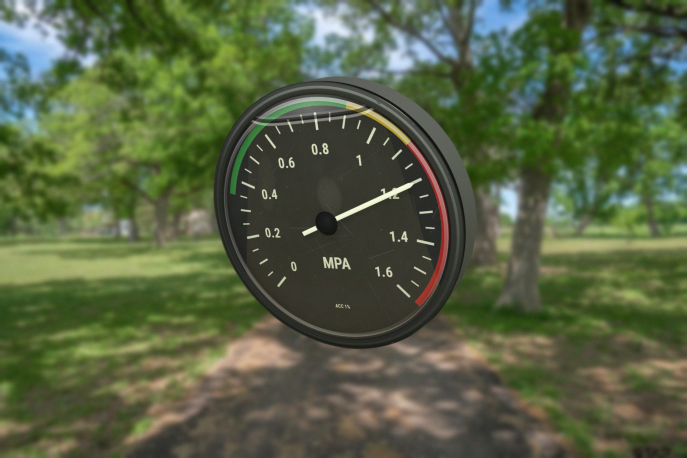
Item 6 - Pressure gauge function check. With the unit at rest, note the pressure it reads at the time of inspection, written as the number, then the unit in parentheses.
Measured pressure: 1.2 (MPa)
